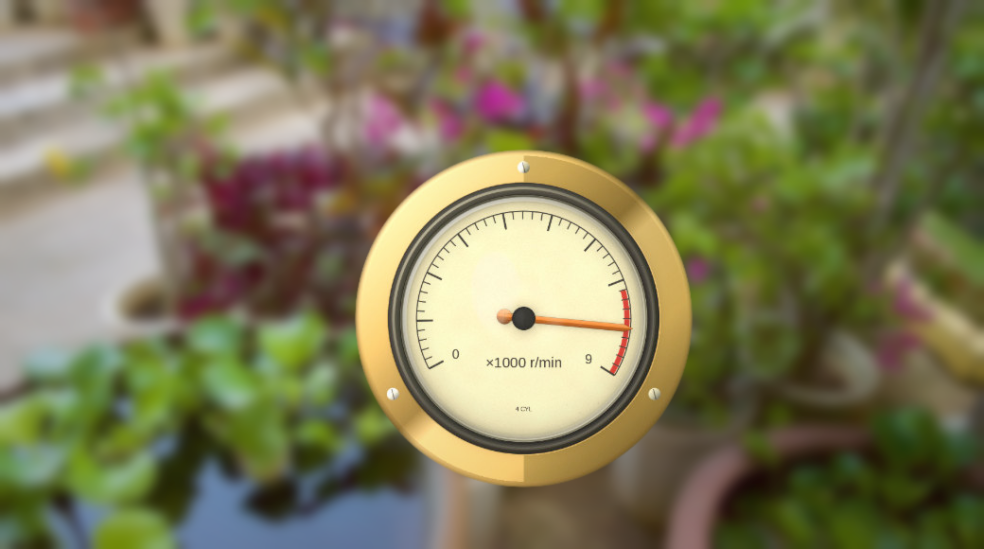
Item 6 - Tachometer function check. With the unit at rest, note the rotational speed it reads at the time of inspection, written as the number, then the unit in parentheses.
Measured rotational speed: 8000 (rpm)
